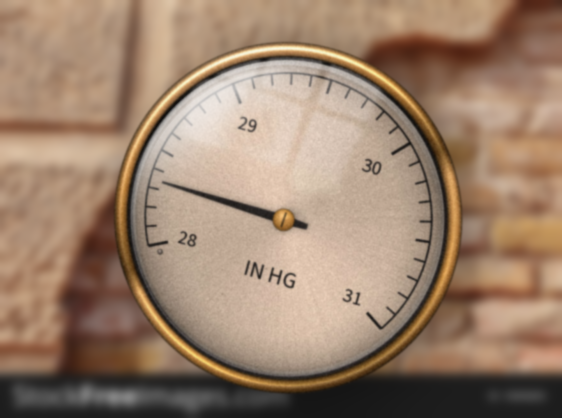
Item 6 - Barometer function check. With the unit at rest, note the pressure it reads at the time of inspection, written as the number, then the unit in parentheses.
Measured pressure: 28.35 (inHg)
